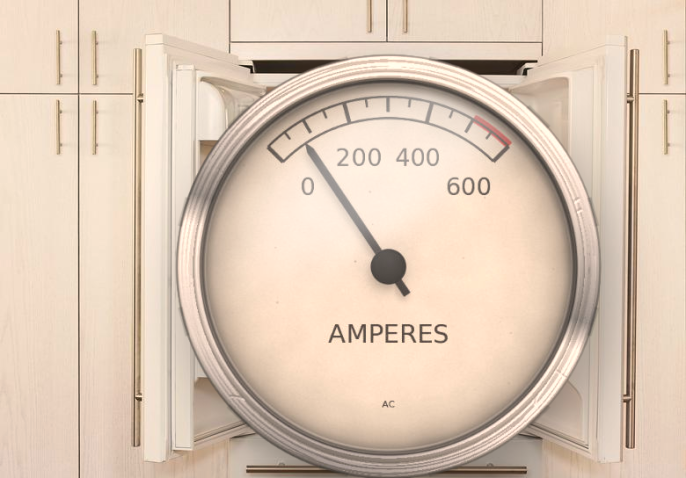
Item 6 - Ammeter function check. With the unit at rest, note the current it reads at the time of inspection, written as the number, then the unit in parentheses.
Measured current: 75 (A)
